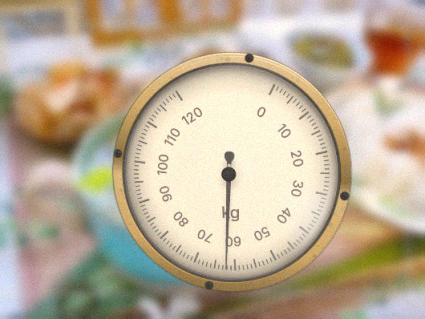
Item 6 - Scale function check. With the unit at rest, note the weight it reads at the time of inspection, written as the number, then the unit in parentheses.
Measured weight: 62 (kg)
